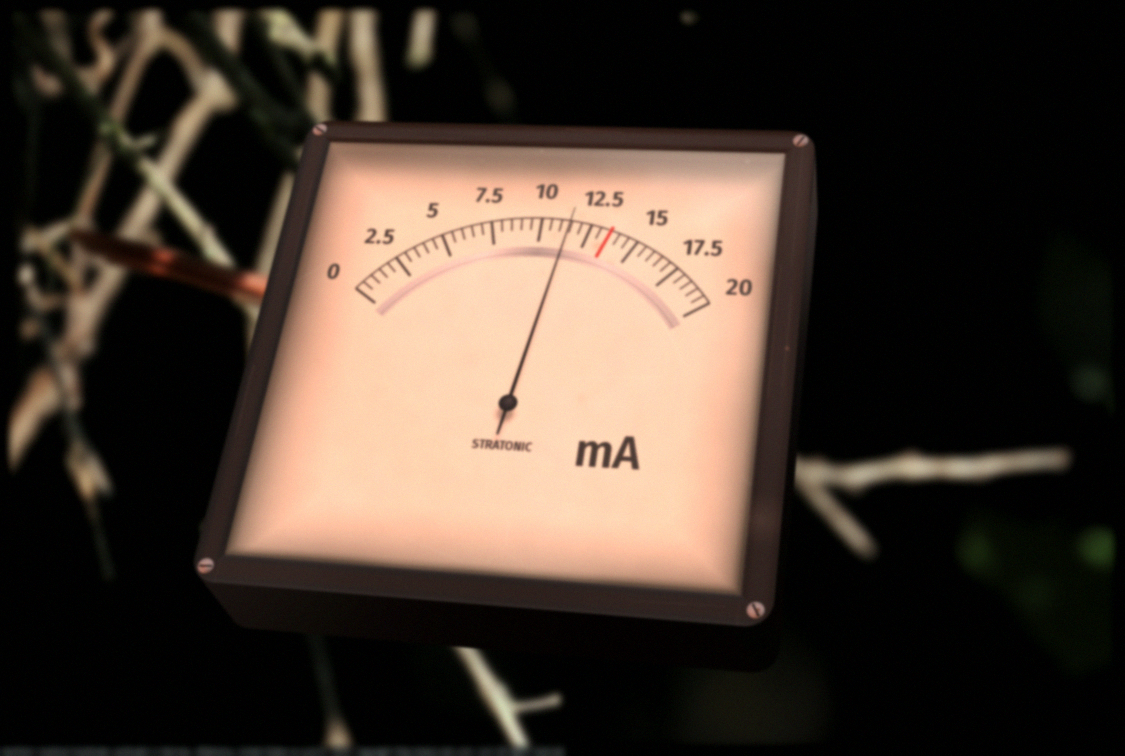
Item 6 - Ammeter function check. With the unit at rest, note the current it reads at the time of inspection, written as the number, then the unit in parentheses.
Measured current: 11.5 (mA)
